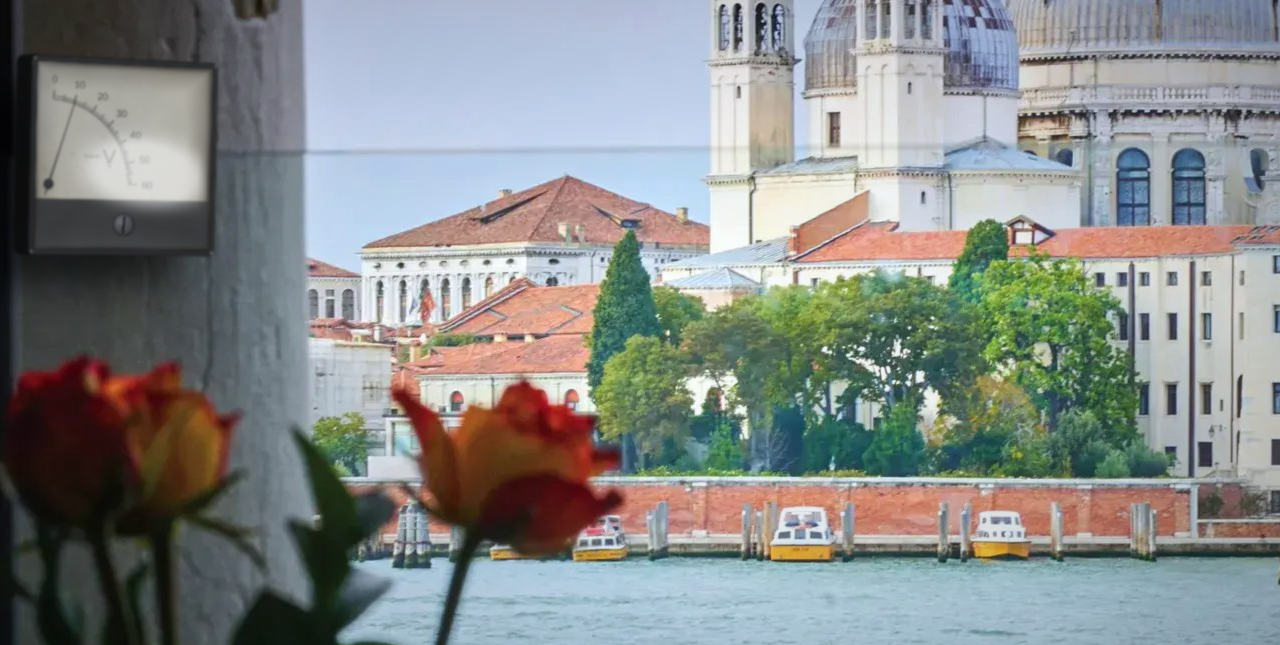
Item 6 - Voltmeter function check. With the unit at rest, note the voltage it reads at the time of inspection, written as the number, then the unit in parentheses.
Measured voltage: 10 (V)
